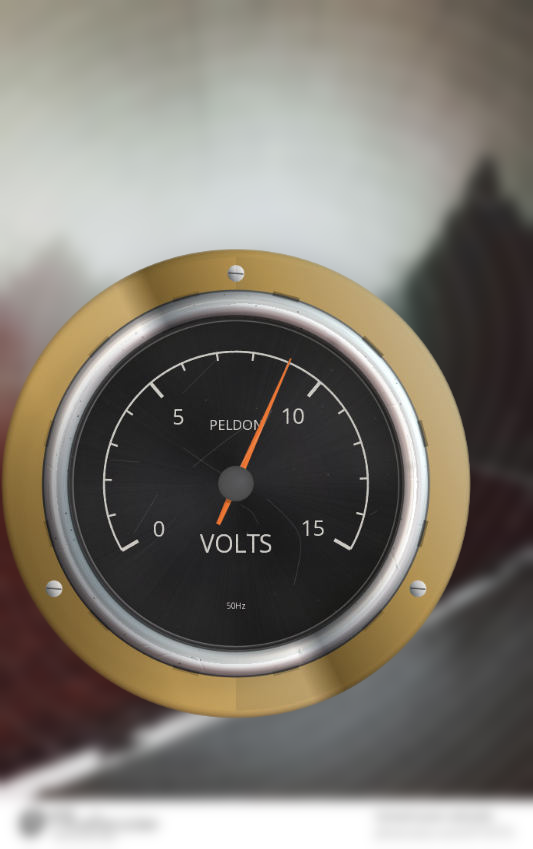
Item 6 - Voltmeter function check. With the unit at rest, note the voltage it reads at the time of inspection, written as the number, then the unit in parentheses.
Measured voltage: 9 (V)
